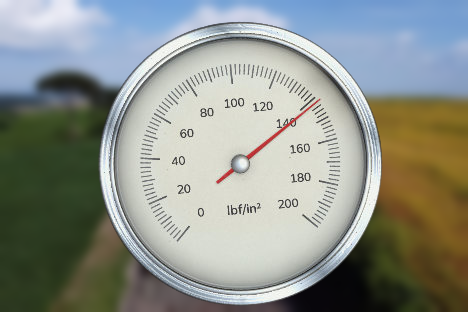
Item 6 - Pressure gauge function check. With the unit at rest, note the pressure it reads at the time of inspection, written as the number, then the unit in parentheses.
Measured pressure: 142 (psi)
